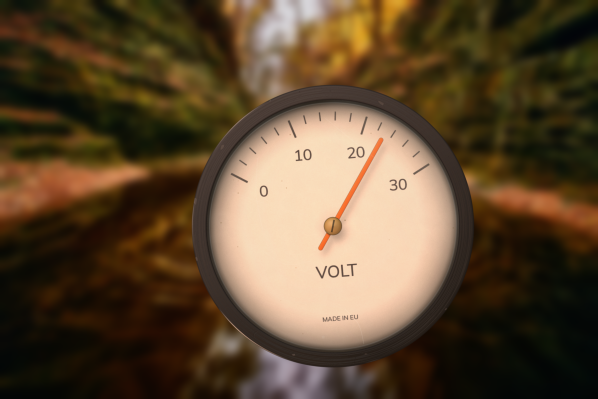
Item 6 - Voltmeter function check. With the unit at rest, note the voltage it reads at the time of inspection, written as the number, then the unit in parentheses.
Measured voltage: 23 (V)
